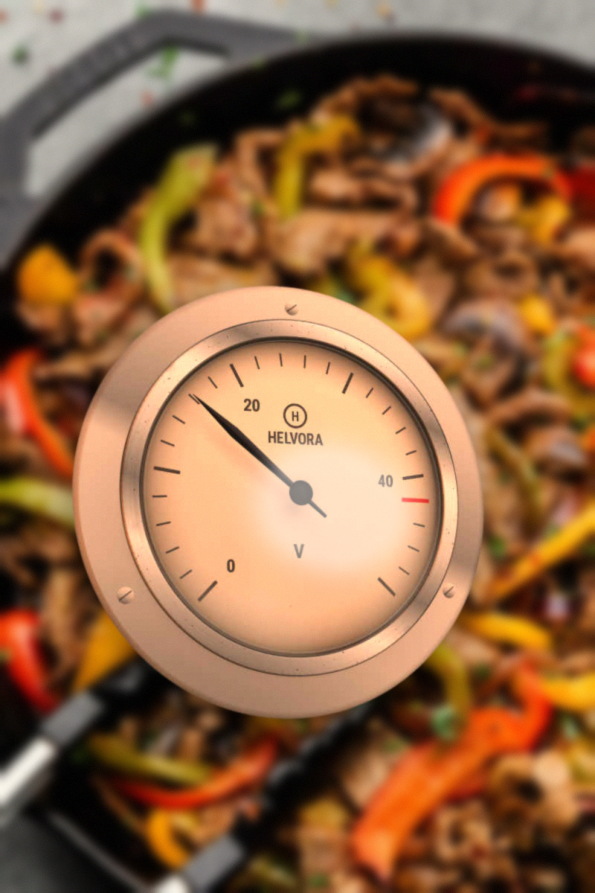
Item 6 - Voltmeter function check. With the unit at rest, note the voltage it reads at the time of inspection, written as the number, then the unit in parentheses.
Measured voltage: 16 (V)
